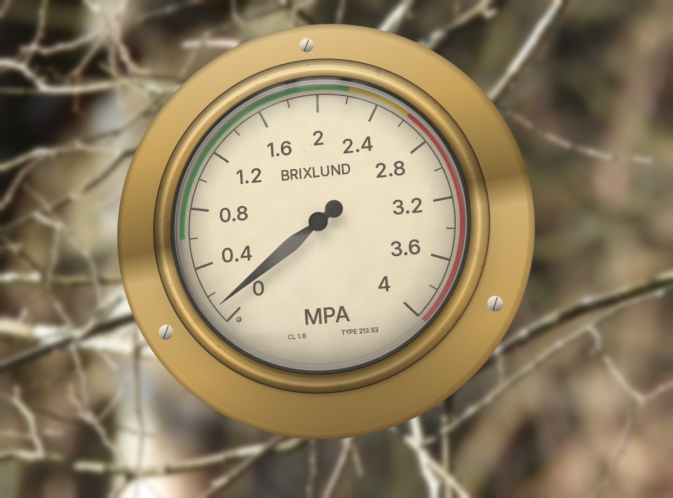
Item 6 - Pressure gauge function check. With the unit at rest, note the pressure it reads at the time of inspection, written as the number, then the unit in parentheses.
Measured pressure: 0.1 (MPa)
